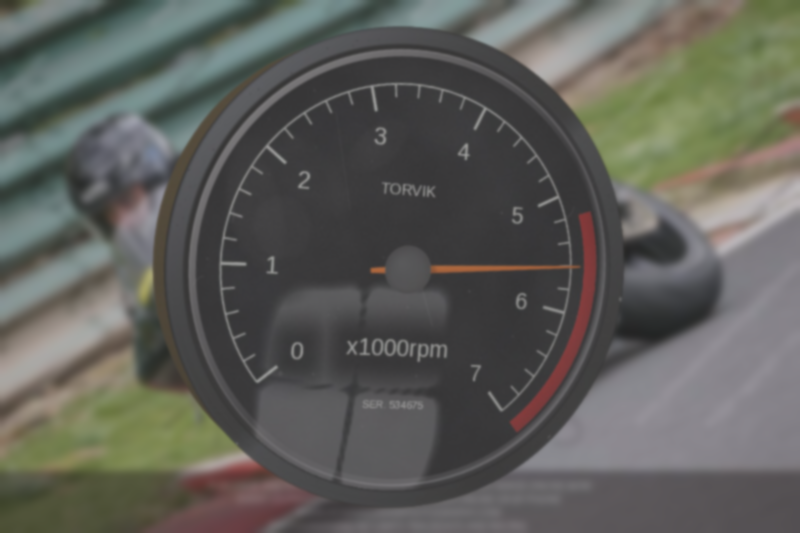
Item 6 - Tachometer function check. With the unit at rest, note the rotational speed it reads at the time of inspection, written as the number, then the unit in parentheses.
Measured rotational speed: 5600 (rpm)
